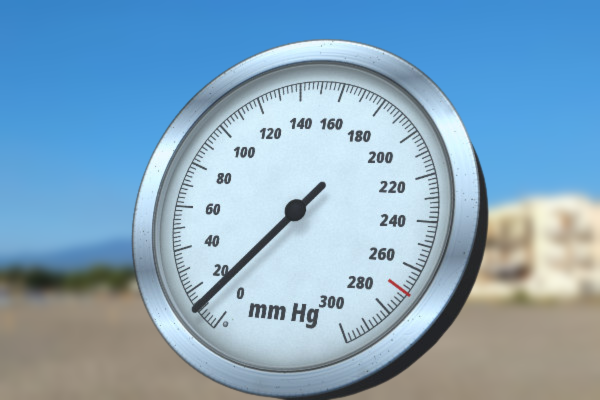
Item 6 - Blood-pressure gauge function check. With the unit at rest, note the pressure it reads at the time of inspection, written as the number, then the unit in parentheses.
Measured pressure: 10 (mmHg)
